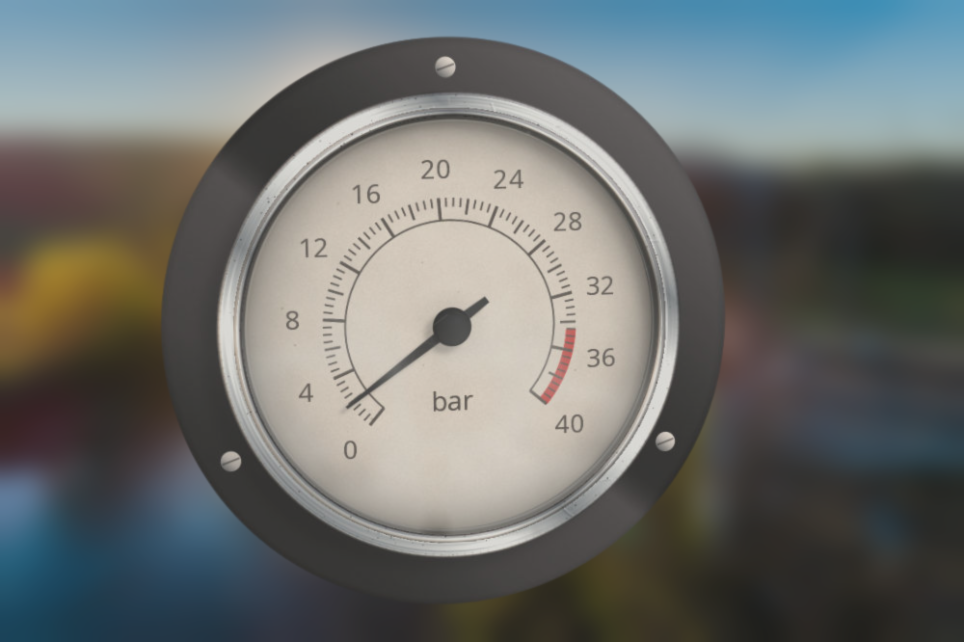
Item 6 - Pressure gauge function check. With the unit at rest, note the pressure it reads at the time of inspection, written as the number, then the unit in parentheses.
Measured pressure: 2 (bar)
